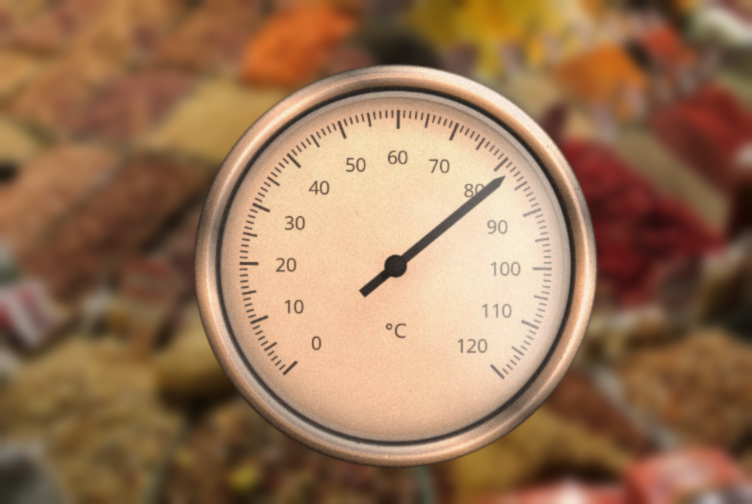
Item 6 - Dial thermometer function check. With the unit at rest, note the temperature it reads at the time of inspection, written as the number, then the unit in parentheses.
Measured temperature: 82 (°C)
